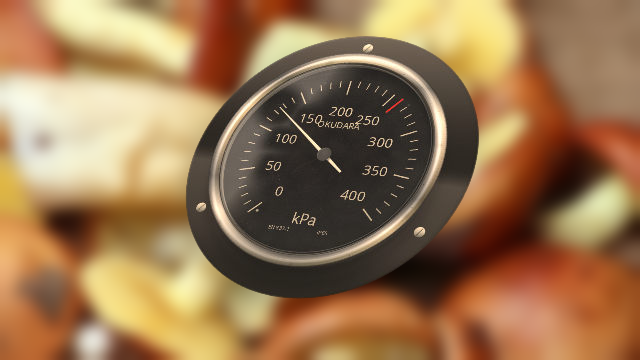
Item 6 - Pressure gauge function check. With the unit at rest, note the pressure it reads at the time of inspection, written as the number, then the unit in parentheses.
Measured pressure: 125 (kPa)
